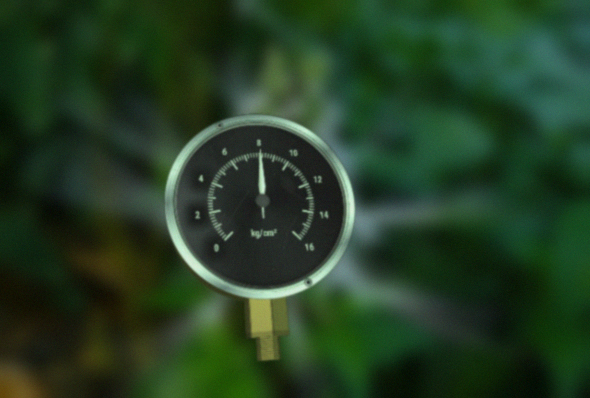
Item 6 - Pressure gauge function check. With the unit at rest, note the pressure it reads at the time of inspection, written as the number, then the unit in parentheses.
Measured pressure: 8 (kg/cm²)
